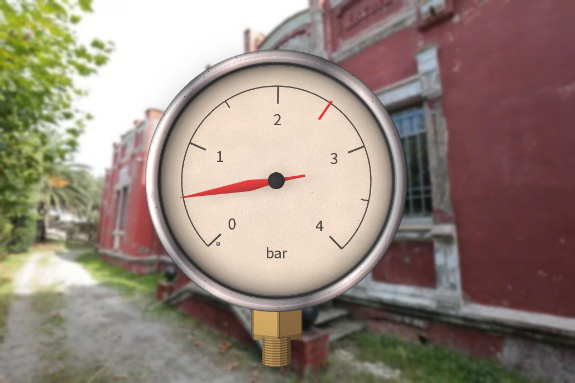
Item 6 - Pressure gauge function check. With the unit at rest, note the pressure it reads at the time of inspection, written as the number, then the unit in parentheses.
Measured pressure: 0.5 (bar)
